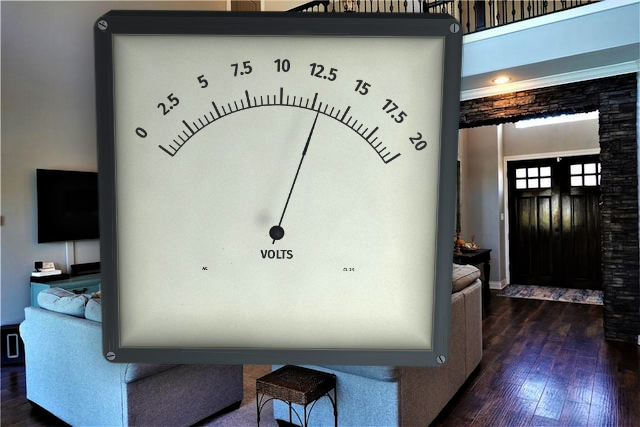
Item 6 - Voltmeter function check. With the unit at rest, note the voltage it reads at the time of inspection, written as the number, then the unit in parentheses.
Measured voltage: 13 (V)
